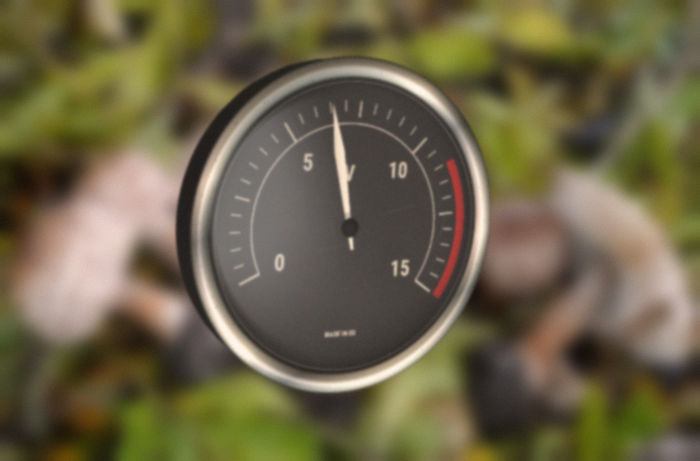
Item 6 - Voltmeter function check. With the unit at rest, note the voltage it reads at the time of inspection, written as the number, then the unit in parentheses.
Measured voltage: 6.5 (V)
